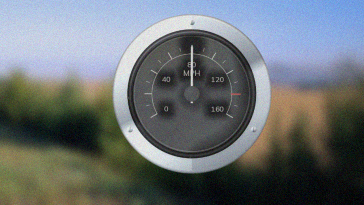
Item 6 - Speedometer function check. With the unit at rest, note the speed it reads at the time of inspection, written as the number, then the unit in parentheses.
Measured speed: 80 (mph)
